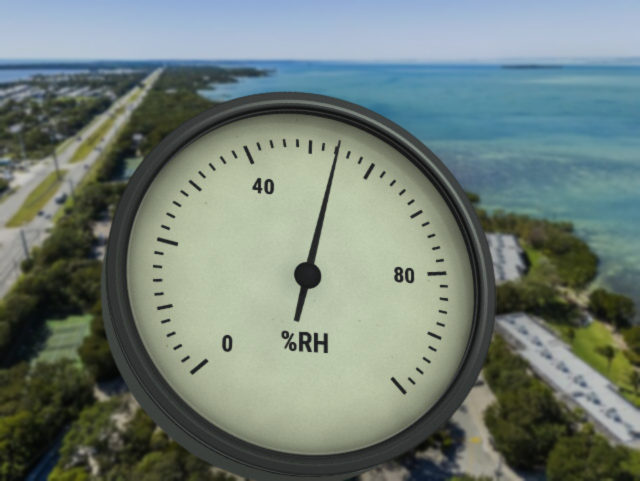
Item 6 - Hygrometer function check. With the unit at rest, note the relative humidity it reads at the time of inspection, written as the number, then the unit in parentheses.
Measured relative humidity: 54 (%)
